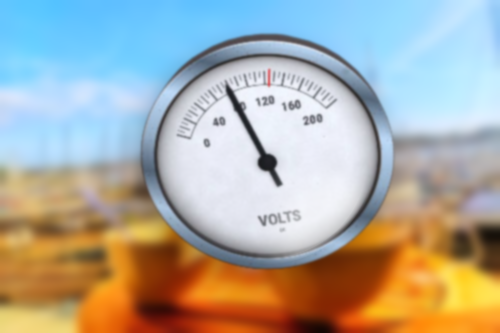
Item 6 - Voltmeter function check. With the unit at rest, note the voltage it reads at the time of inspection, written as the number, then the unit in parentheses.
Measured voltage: 80 (V)
